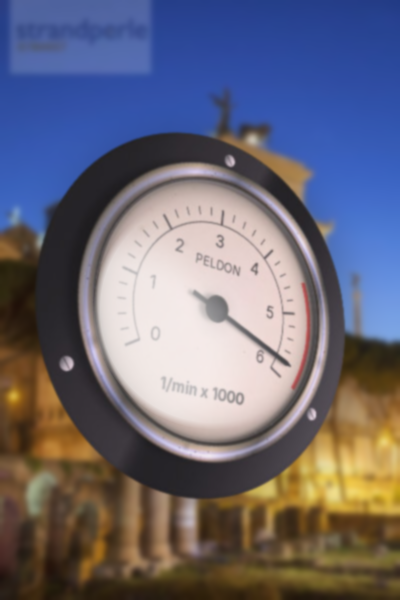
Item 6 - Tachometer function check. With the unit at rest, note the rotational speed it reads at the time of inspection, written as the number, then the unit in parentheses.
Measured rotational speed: 5800 (rpm)
